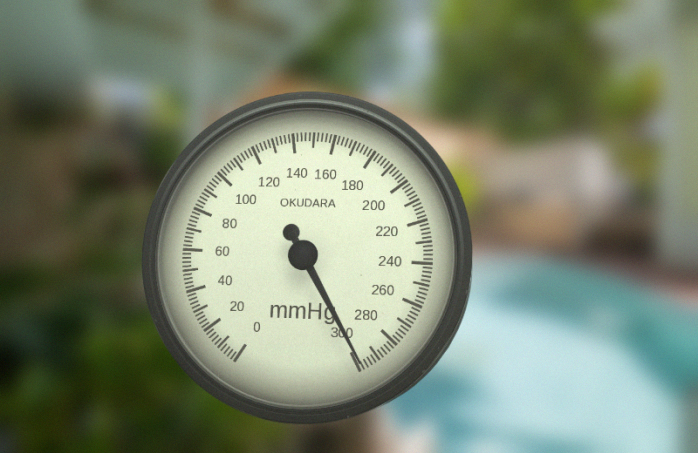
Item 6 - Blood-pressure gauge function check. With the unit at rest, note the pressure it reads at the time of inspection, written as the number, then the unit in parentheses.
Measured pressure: 298 (mmHg)
